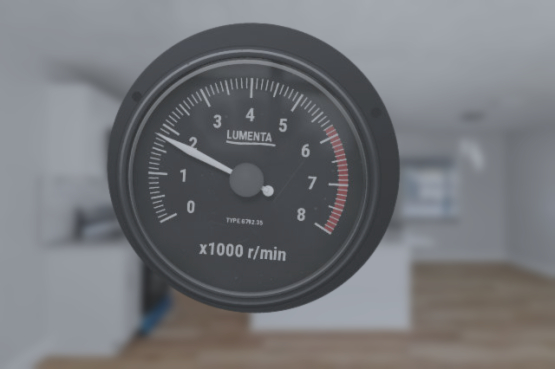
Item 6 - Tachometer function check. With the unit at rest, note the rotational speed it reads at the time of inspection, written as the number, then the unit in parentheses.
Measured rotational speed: 1800 (rpm)
